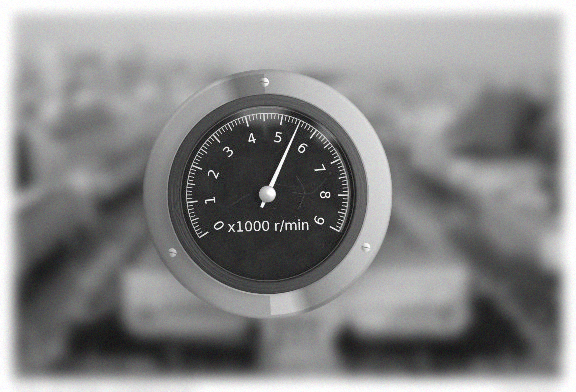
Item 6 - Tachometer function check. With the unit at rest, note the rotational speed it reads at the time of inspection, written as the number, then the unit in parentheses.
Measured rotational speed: 5500 (rpm)
